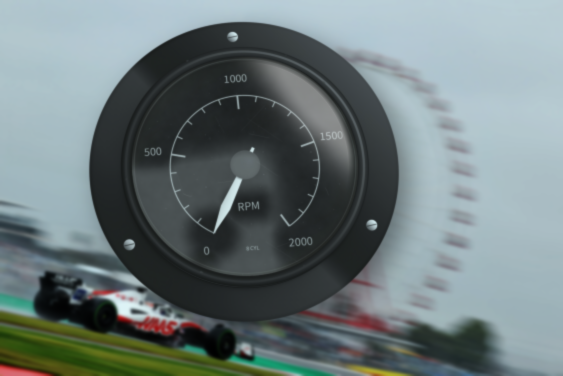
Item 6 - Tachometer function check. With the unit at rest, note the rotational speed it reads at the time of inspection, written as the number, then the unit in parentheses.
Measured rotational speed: 0 (rpm)
